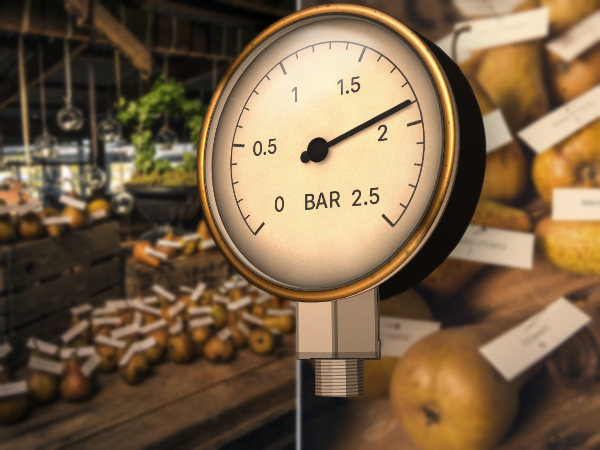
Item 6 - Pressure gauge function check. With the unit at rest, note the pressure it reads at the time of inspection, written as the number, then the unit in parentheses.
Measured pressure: 1.9 (bar)
